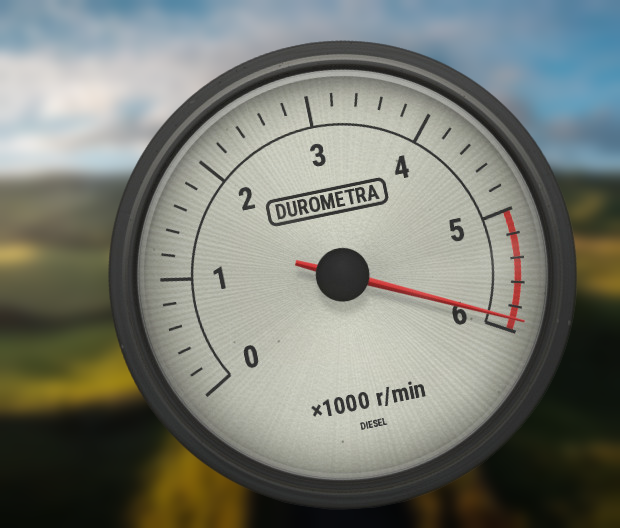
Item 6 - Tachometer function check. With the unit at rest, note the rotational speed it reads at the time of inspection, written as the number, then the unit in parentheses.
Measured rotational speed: 5900 (rpm)
